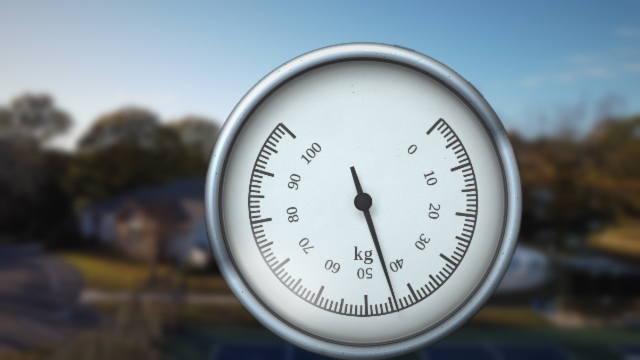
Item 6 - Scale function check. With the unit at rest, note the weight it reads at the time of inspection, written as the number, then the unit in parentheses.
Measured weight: 44 (kg)
